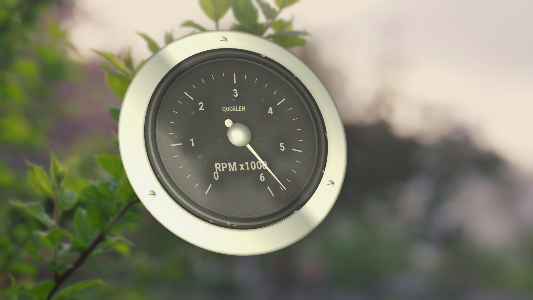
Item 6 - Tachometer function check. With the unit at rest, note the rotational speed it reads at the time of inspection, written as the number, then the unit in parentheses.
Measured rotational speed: 5800 (rpm)
